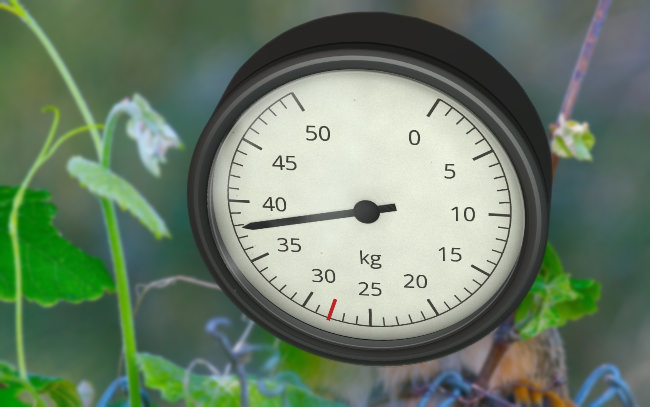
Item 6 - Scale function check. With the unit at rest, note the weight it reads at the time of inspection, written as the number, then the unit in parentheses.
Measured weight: 38 (kg)
